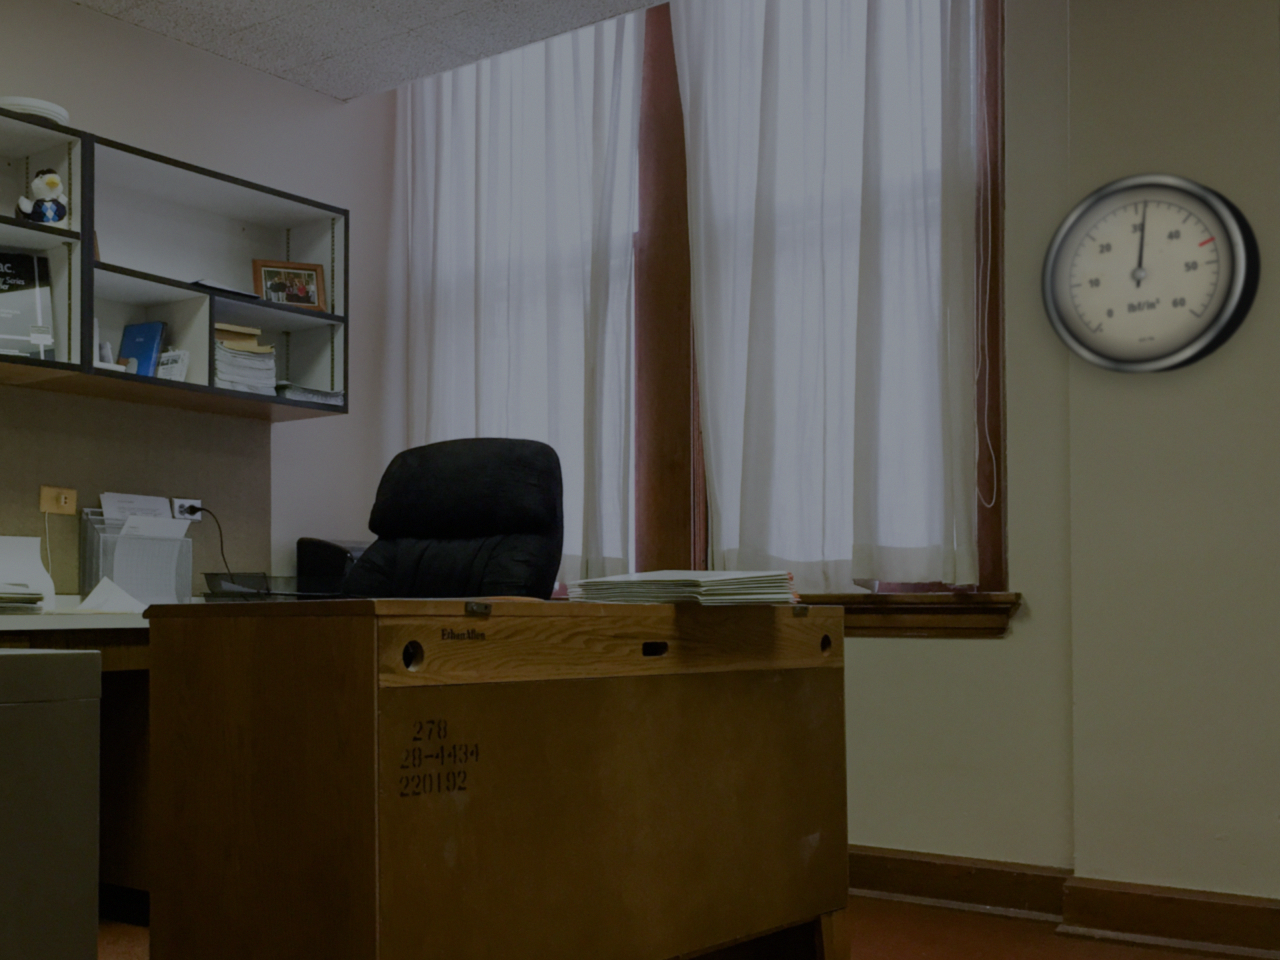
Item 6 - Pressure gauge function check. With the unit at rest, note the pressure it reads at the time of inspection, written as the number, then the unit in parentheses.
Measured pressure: 32 (psi)
